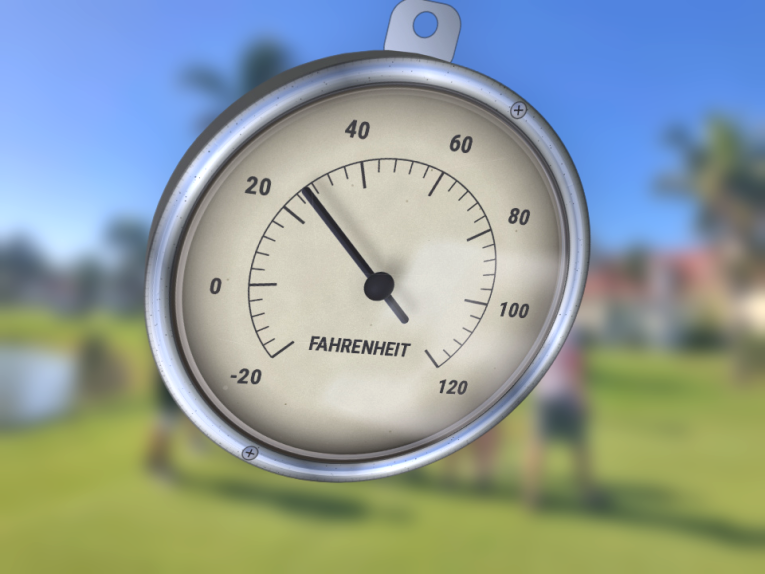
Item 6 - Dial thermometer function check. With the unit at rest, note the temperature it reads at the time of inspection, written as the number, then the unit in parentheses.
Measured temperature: 26 (°F)
